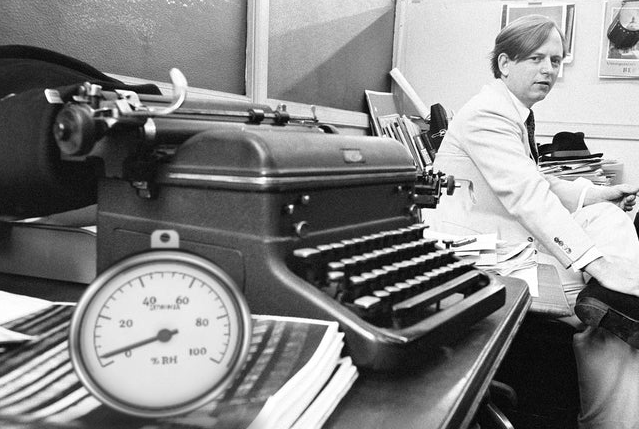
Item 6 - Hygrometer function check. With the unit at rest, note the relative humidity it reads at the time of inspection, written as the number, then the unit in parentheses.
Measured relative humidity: 4 (%)
